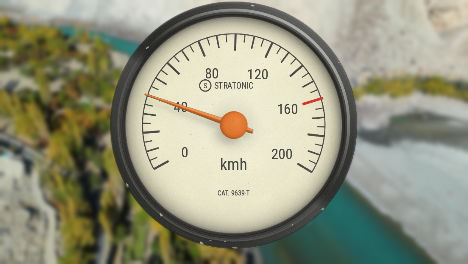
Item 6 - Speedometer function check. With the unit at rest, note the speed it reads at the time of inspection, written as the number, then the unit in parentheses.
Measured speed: 40 (km/h)
